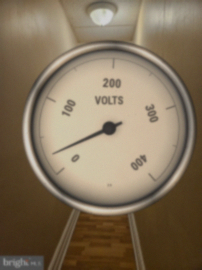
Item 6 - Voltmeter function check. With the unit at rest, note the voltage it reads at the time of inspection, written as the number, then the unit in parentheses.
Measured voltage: 25 (V)
